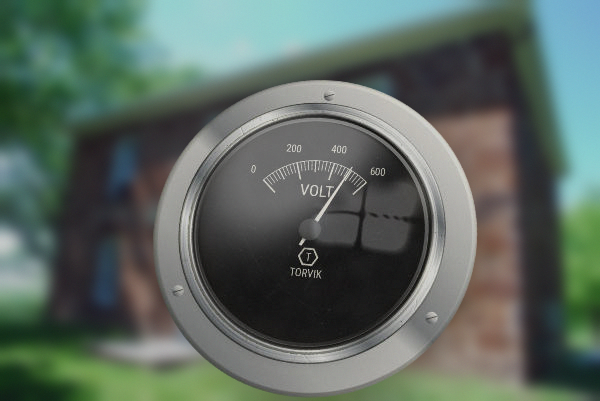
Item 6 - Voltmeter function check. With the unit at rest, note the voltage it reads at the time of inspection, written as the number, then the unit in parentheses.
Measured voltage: 500 (V)
